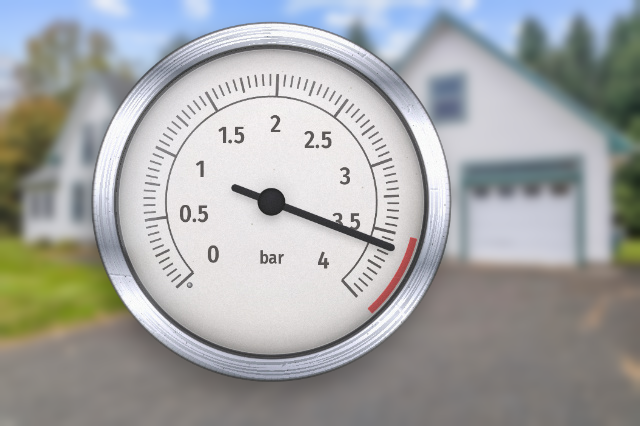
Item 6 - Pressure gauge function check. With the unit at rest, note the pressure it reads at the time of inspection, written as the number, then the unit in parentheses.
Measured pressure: 3.6 (bar)
